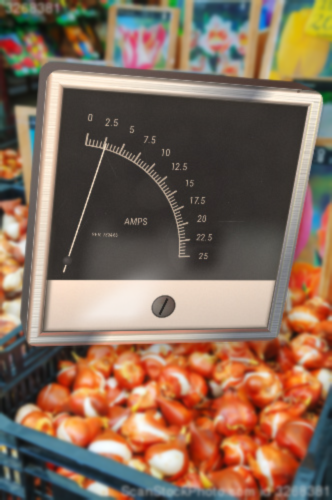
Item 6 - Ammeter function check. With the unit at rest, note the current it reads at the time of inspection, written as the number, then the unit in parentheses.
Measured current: 2.5 (A)
